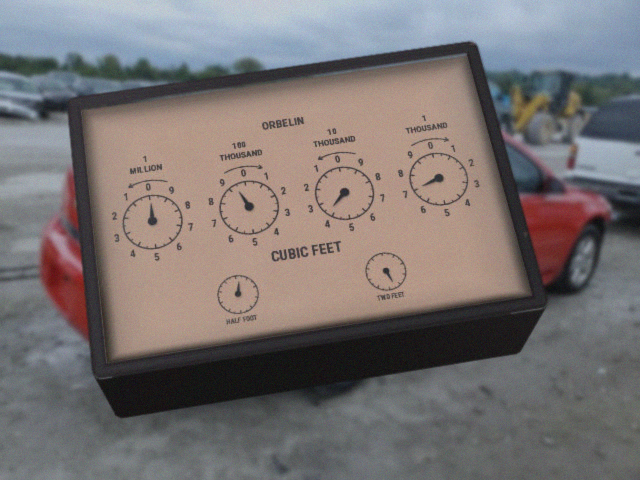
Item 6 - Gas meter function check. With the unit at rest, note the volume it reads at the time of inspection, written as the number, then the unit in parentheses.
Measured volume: 993700 (ft³)
